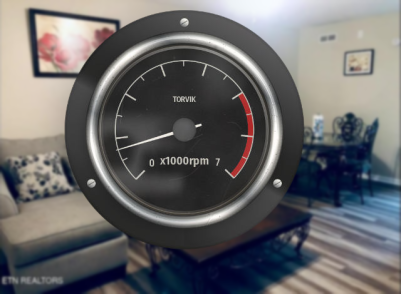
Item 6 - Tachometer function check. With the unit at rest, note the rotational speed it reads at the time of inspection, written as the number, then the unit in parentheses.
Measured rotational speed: 750 (rpm)
